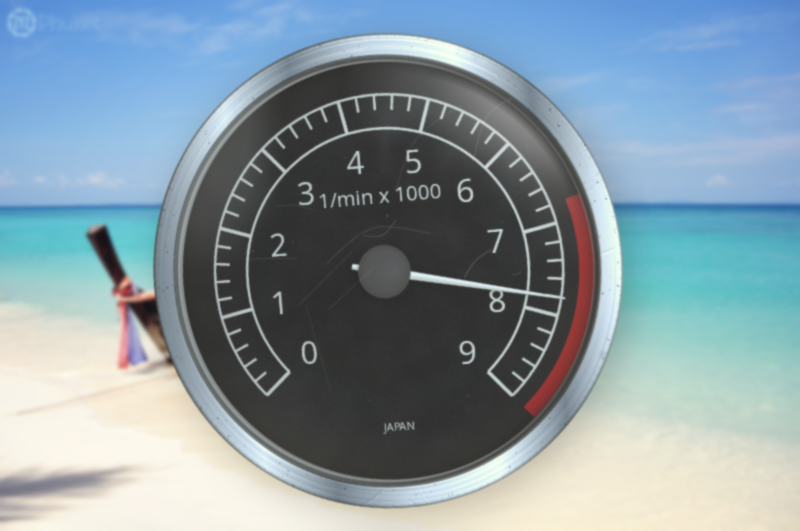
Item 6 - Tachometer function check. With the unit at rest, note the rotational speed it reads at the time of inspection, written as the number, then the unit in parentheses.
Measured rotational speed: 7800 (rpm)
